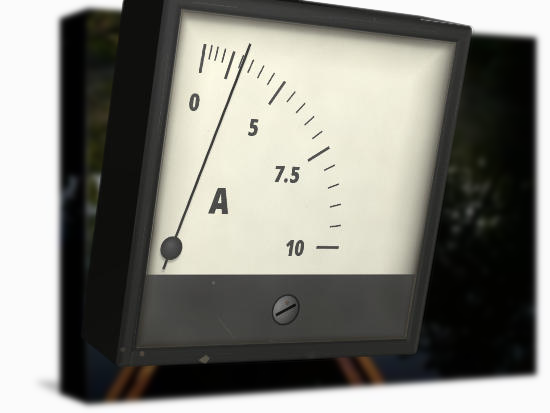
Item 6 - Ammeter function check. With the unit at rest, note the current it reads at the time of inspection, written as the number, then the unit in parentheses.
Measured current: 3 (A)
